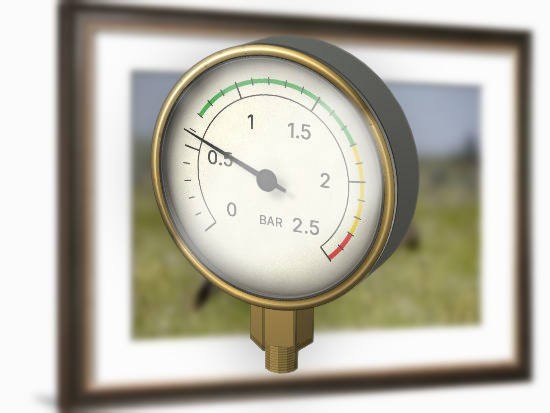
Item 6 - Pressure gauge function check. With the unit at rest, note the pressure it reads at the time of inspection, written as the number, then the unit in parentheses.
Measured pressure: 0.6 (bar)
